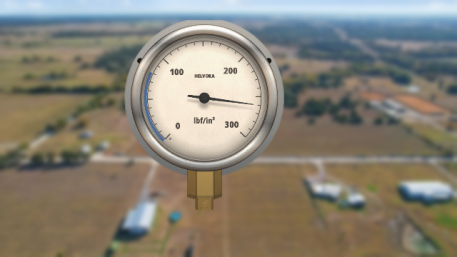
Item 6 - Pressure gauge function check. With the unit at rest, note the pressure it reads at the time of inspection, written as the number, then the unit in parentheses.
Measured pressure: 260 (psi)
